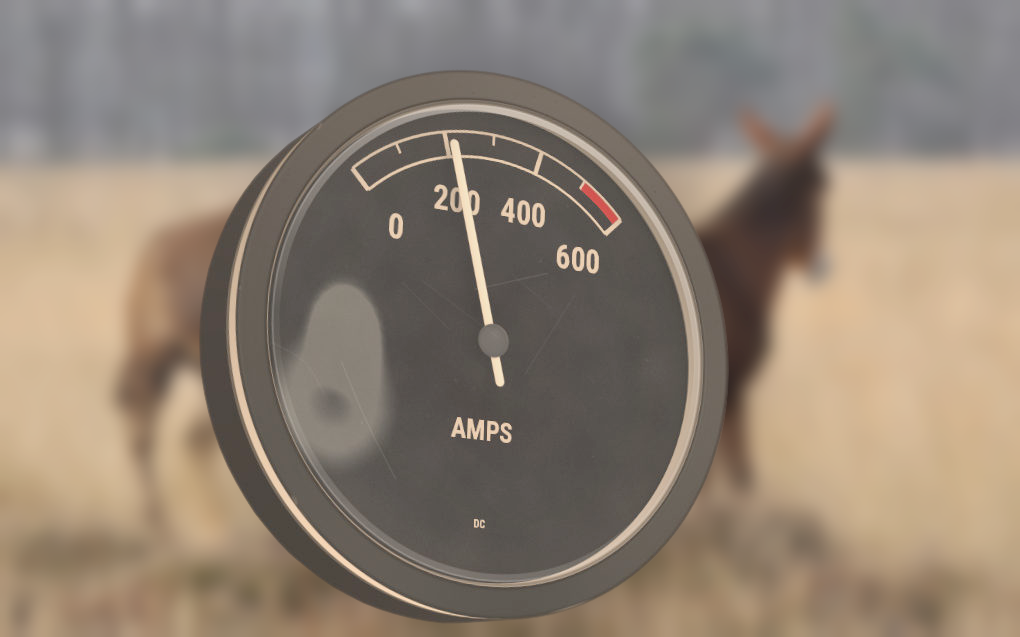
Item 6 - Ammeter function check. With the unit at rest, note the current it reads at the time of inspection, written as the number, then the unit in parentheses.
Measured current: 200 (A)
